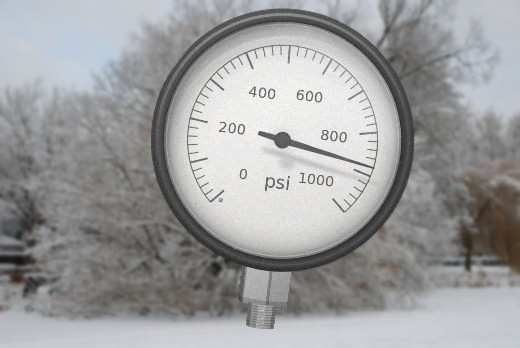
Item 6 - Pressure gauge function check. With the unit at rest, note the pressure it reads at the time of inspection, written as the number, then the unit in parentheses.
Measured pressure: 880 (psi)
